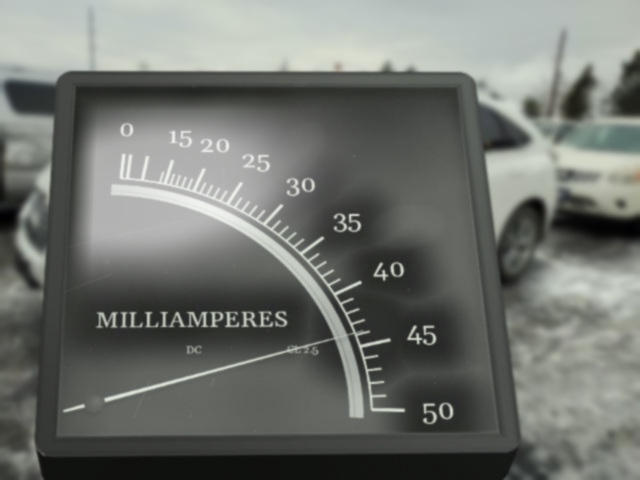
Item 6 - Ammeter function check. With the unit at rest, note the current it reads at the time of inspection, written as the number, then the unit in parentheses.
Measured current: 44 (mA)
